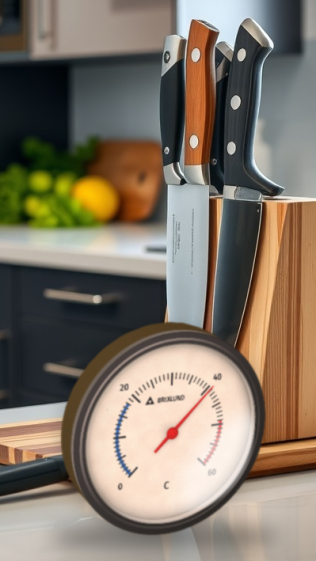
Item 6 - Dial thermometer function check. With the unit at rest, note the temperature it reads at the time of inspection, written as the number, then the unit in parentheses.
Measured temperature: 40 (°C)
